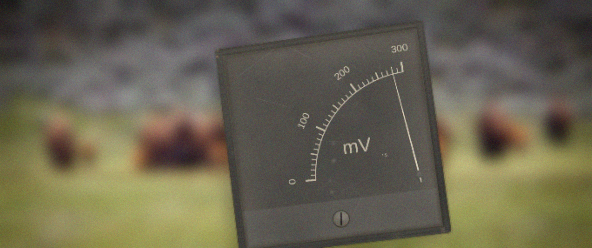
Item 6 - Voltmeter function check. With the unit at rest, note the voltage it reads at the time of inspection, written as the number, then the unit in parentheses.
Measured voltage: 280 (mV)
